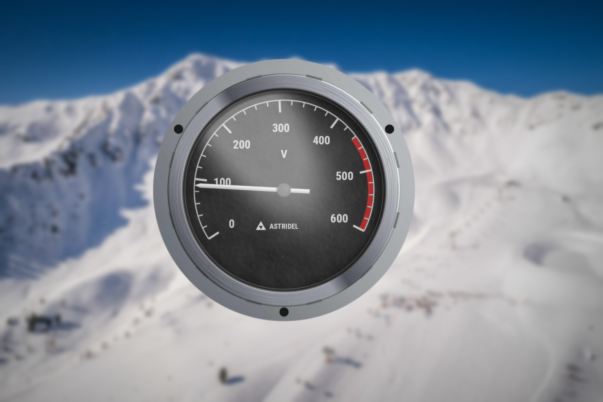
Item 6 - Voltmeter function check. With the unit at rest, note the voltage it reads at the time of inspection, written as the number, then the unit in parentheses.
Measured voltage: 90 (V)
